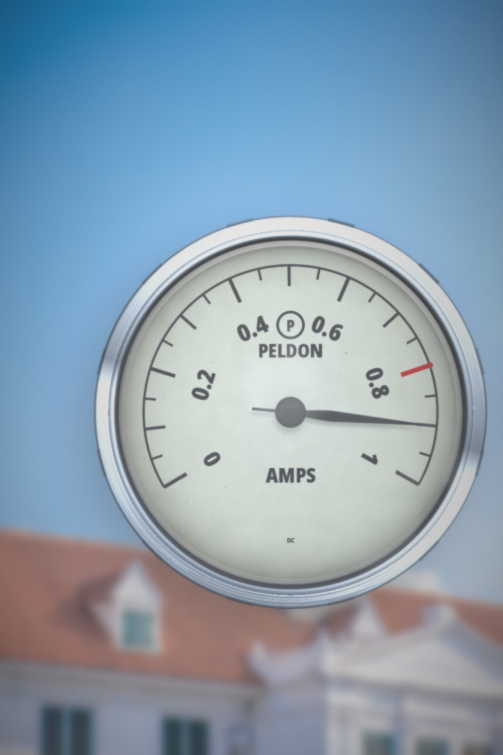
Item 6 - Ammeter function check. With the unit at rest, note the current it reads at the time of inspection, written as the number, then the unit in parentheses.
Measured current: 0.9 (A)
